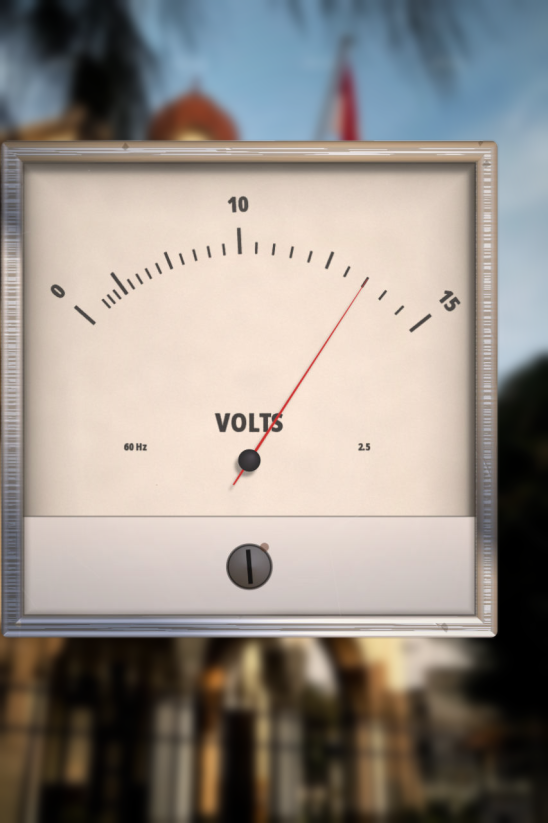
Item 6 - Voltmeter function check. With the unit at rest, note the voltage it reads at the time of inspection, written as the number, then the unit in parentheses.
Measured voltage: 13.5 (V)
